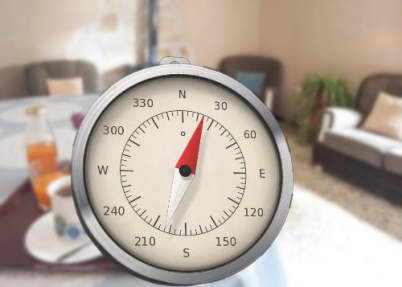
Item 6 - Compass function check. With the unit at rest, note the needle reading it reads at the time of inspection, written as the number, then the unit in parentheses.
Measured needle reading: 20 (°)
